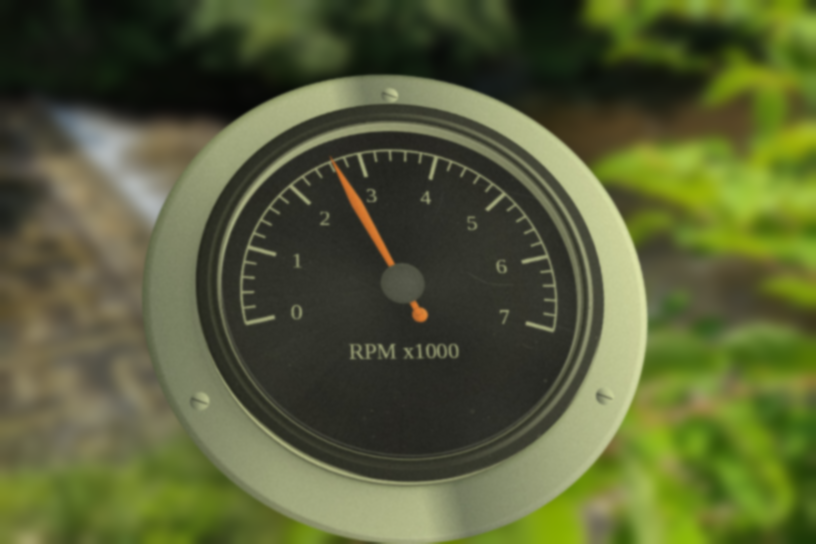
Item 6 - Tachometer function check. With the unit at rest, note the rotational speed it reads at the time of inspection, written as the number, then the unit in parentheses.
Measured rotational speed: 2600 (rpm)
